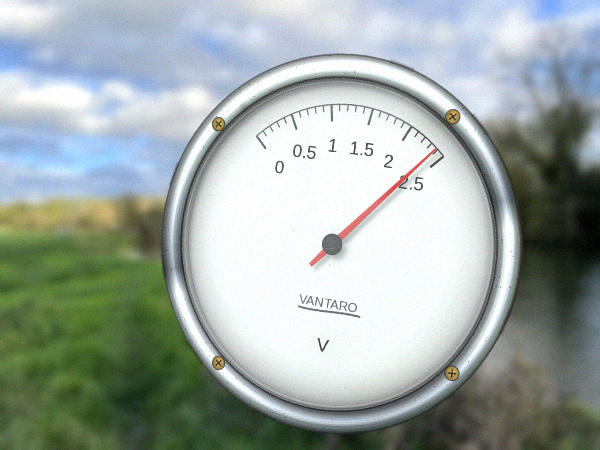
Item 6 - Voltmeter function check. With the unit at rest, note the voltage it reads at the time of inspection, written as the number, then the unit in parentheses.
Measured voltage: 2.4 (V)
